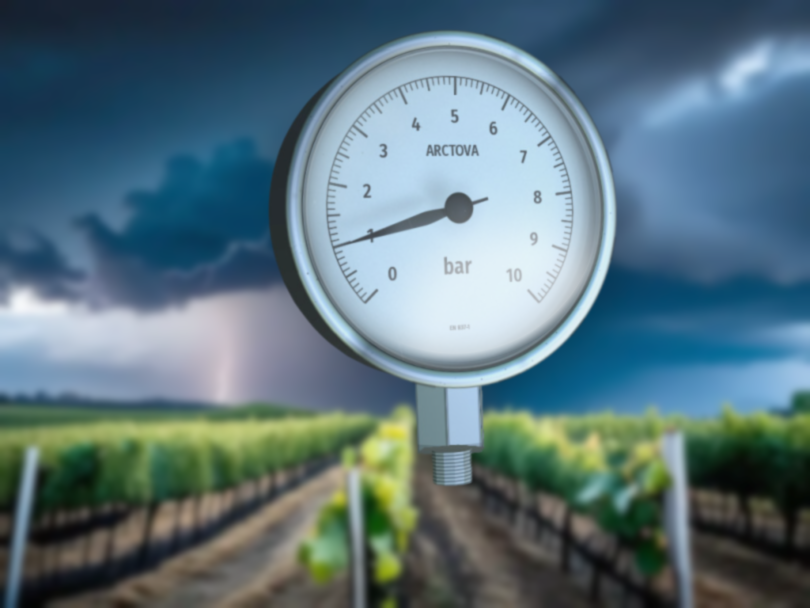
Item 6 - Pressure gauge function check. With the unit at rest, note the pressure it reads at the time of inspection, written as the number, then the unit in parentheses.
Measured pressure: 1 (bar)
